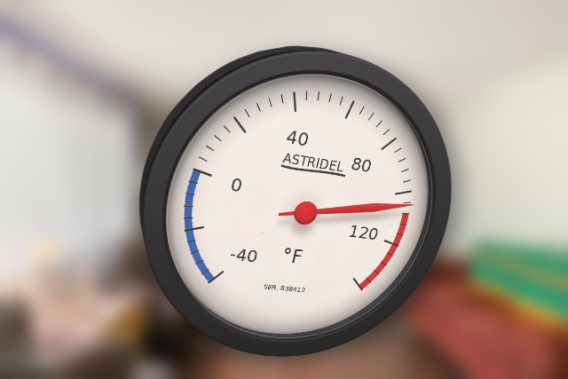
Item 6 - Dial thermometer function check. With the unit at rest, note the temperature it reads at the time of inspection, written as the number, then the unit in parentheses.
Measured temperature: 104 (°F)
